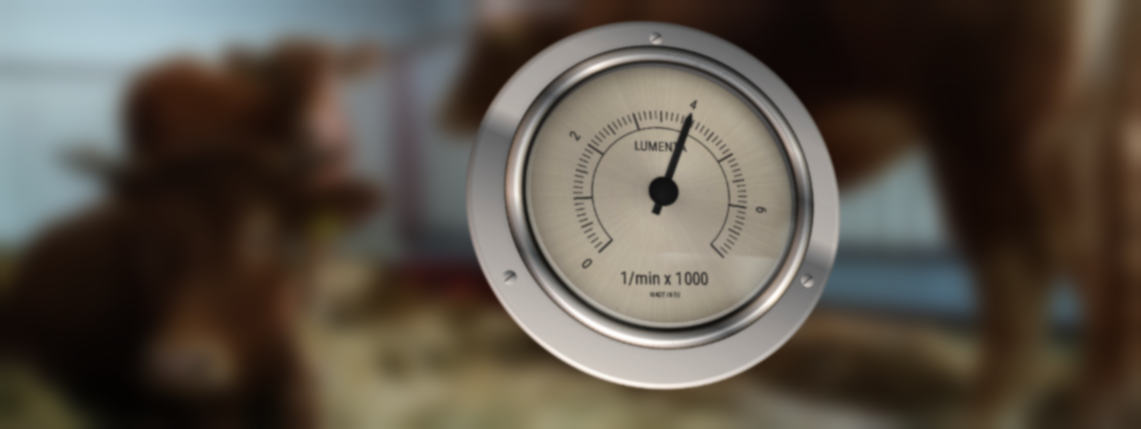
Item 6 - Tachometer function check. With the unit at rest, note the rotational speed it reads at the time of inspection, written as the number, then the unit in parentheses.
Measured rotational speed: 4000 (rpm)
